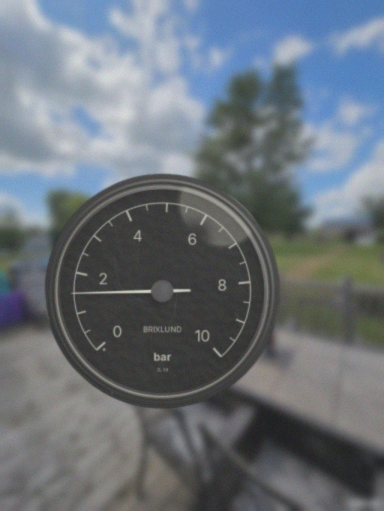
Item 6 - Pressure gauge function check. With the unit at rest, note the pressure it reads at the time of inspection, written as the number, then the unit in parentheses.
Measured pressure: 1.5 (bar)
